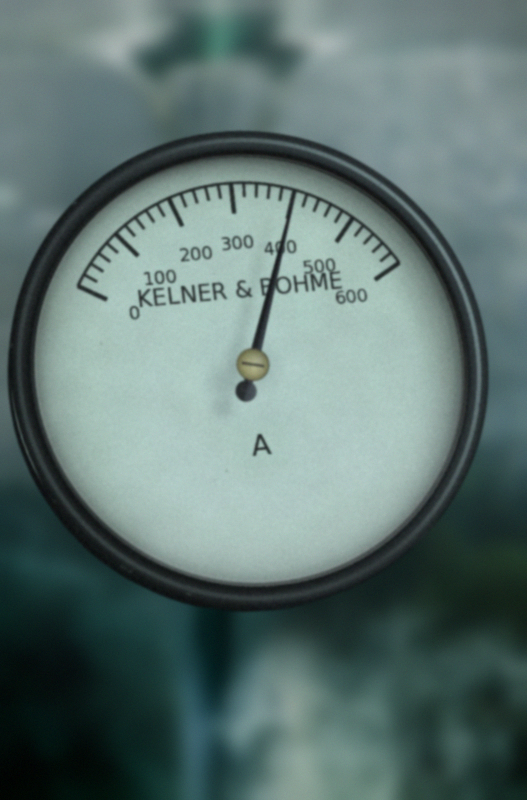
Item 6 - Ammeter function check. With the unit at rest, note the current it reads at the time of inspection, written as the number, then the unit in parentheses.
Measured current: 400 (A)
